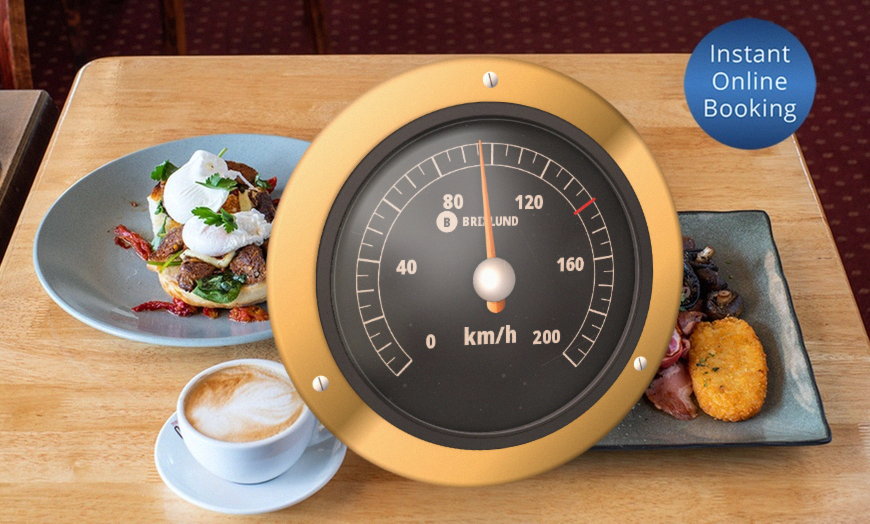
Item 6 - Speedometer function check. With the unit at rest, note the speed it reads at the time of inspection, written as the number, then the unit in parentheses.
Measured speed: 95 (km/h)
